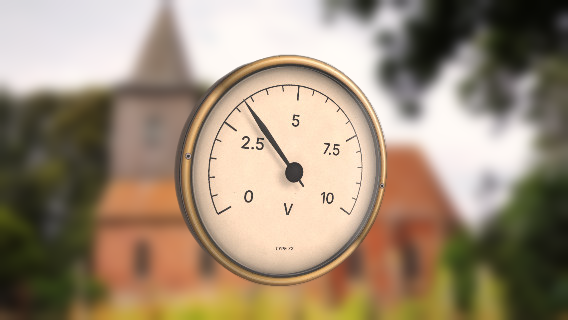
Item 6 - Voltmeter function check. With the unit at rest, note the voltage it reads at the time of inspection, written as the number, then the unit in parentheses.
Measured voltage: 3.25 (V)
